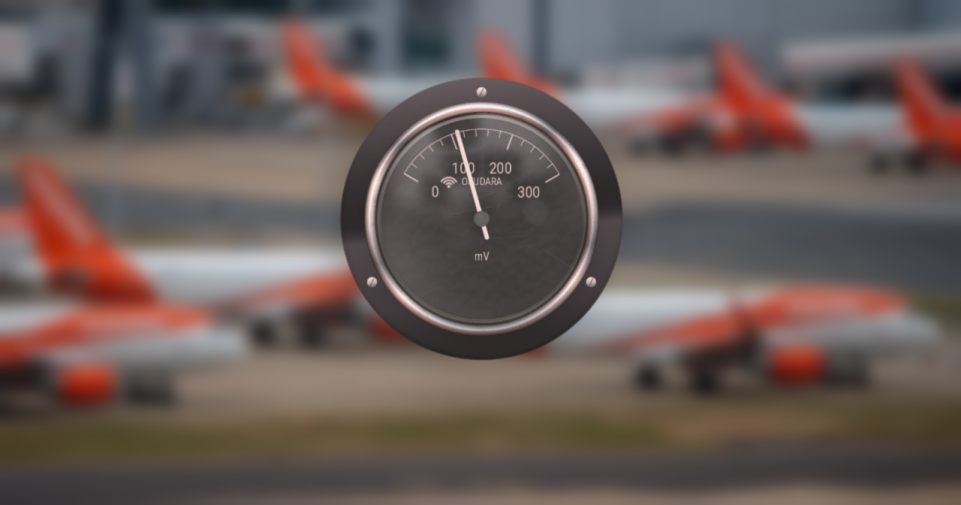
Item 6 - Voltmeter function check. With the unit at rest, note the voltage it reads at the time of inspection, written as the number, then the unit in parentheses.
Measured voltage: 110 (mV)
